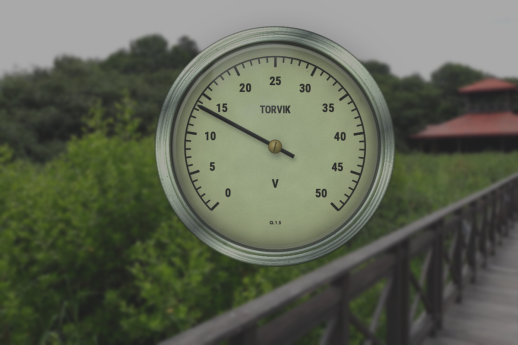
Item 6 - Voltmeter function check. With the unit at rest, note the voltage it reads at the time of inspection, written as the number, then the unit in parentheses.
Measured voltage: 13.5 (V)
